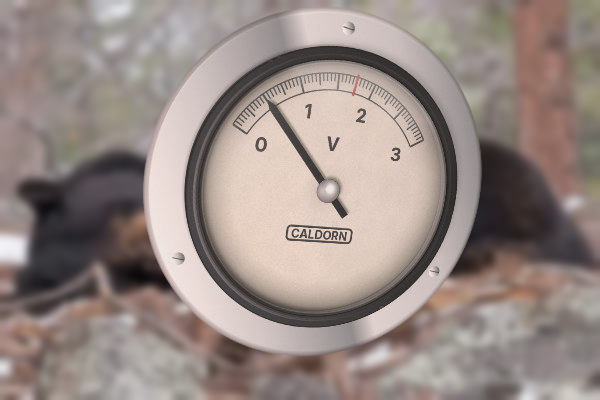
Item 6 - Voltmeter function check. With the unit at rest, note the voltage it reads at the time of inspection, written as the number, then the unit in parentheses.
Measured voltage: 0.5 (V)
